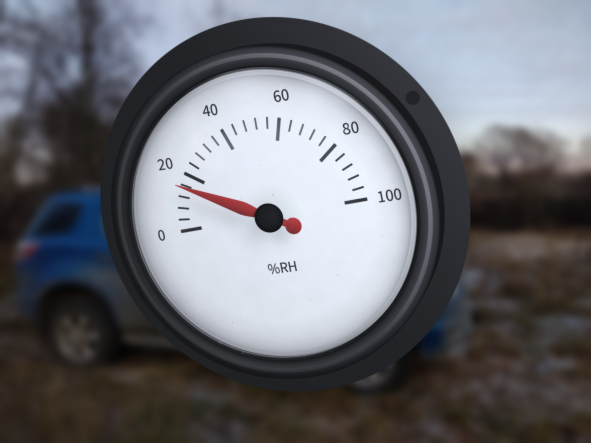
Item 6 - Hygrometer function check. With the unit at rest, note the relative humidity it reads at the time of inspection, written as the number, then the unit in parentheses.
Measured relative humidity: 16 (%)
